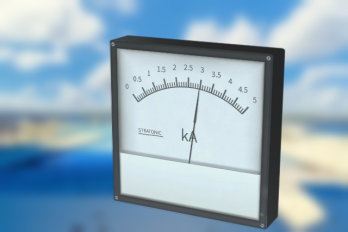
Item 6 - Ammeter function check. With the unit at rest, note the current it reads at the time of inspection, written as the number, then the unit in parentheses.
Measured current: 3 (kA)
